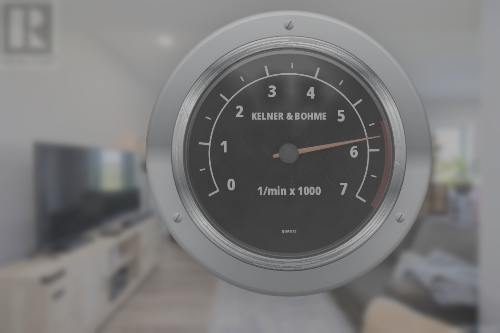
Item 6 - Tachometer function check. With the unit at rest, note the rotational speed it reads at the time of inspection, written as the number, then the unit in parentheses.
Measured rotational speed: 5750 (rpm)
